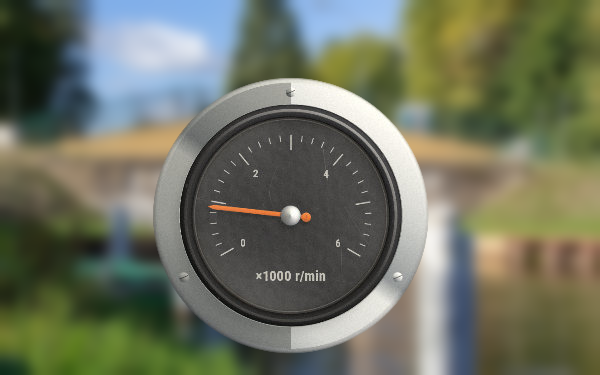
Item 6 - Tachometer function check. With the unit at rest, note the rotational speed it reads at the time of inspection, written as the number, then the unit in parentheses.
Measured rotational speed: 900 (rpm)
